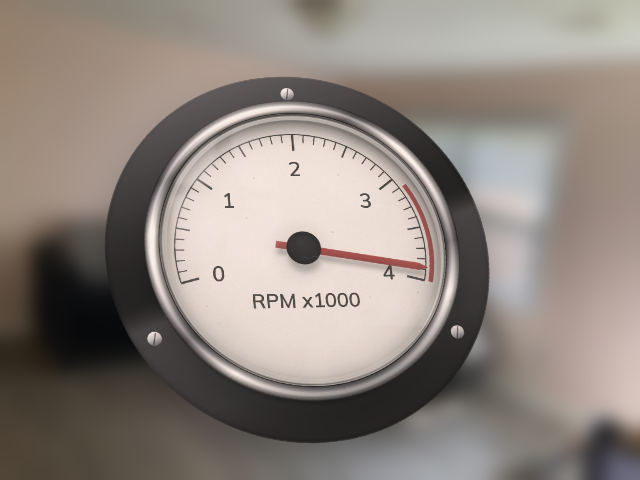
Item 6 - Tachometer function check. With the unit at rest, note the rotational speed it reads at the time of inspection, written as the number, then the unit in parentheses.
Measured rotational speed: 3900 (rpm)
